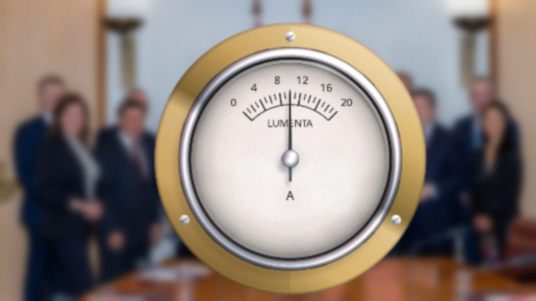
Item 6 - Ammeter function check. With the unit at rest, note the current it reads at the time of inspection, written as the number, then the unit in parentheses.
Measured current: 10 (A)
